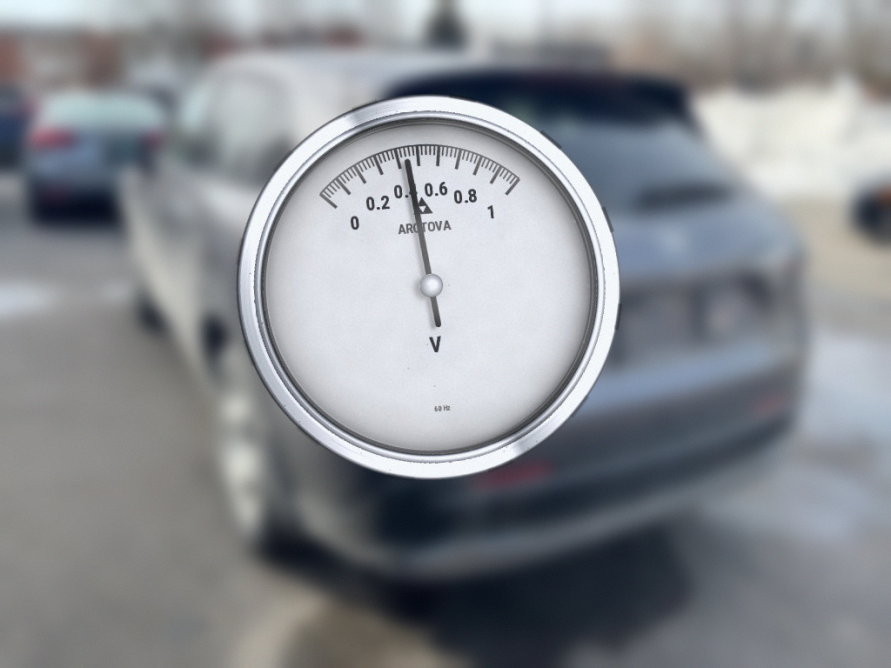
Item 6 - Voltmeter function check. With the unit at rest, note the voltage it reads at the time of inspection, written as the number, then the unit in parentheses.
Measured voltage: 0.44 (V)
